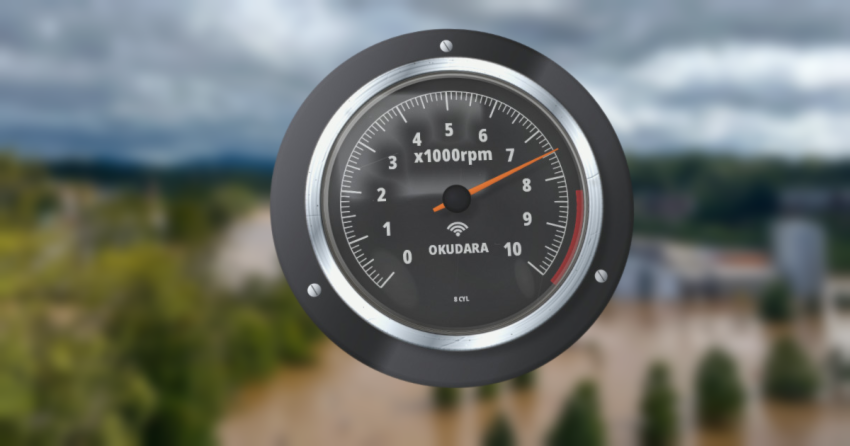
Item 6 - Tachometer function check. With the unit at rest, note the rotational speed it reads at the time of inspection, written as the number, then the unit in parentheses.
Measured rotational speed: 7500 (rpm)
